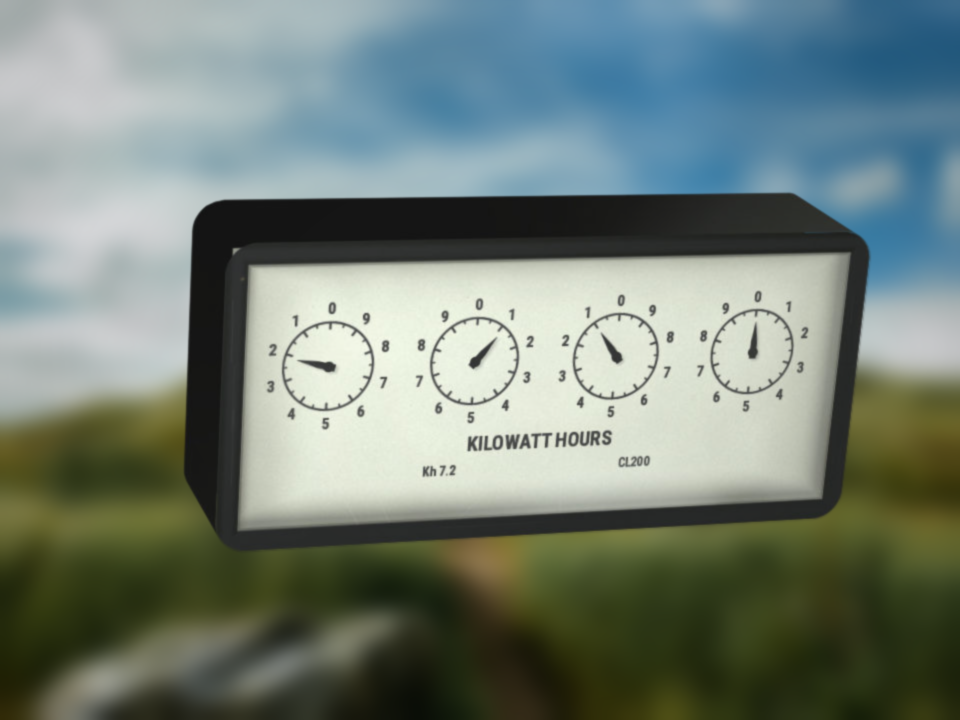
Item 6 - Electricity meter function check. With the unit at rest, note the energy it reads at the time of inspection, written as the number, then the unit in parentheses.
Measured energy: 2110 (kWh)
